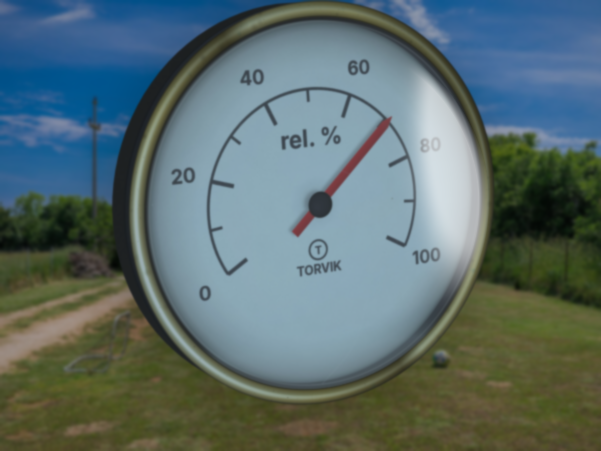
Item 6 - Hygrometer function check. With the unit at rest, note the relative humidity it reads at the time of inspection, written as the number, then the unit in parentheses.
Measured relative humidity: 70 (%)
